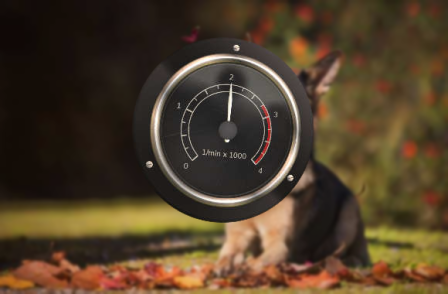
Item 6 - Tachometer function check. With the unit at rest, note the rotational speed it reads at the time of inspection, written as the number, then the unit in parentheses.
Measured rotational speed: 2000 (rpm)
